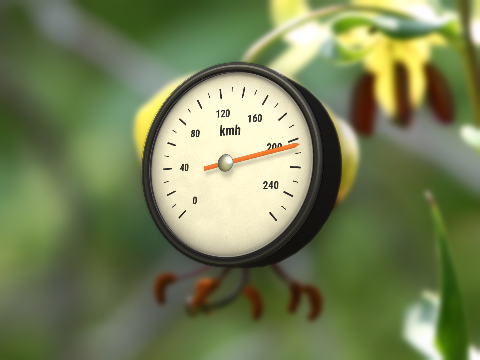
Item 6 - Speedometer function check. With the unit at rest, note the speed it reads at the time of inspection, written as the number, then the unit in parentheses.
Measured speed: 205 (km/h)
